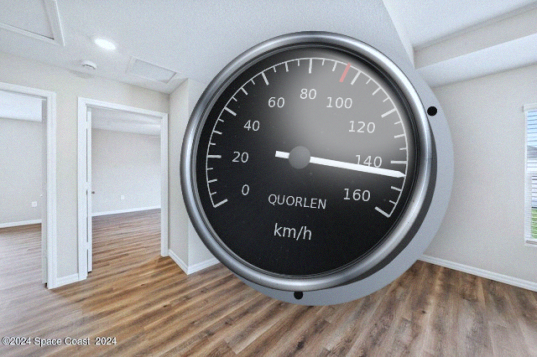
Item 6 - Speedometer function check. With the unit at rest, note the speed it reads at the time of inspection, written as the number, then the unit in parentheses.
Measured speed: 145 (km/h)
